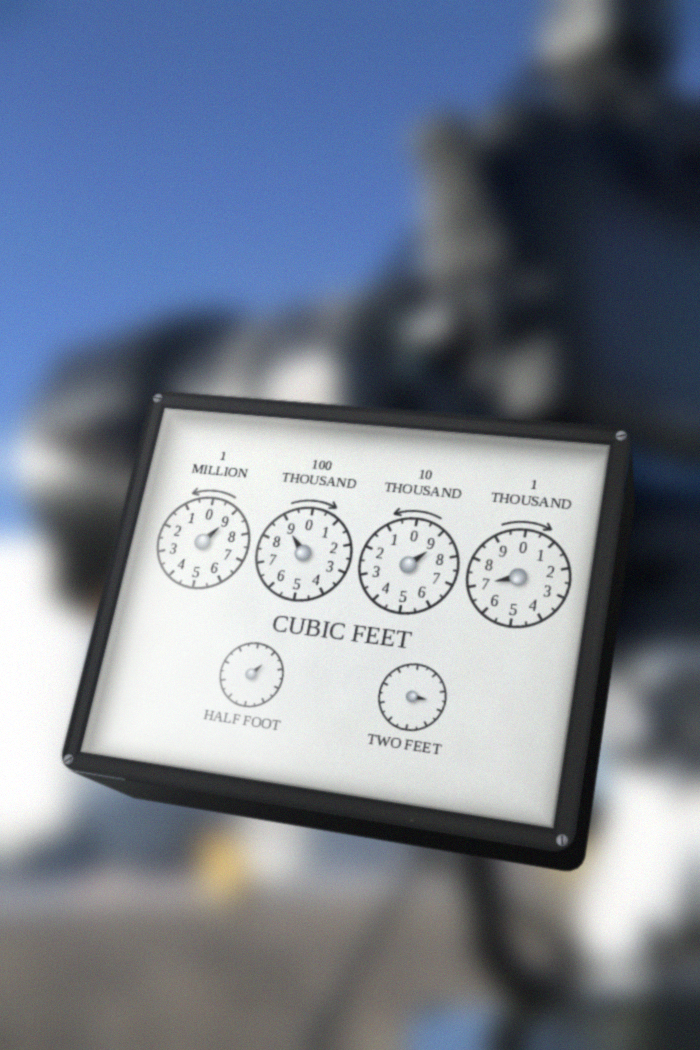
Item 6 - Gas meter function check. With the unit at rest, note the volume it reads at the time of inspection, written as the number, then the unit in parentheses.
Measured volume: 888700 (ft³)
